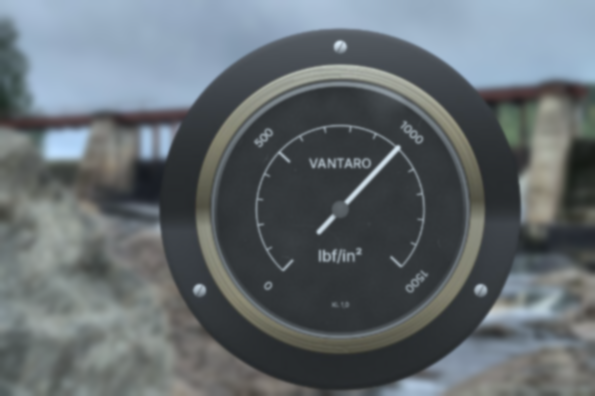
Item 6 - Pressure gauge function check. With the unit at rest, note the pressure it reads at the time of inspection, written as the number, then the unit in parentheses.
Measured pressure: 1000 (psi)
